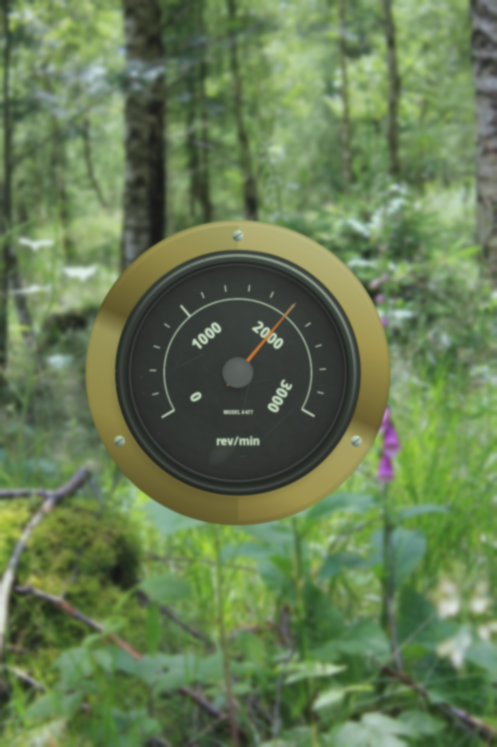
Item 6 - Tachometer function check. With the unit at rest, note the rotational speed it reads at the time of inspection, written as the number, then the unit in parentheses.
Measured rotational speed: 2000 (rpm)
